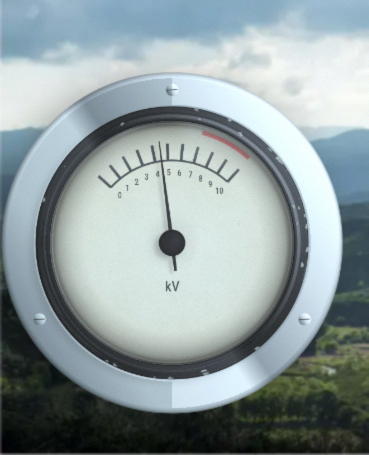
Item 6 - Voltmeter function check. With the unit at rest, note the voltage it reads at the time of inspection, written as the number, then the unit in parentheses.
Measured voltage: 4.5 (kV)
